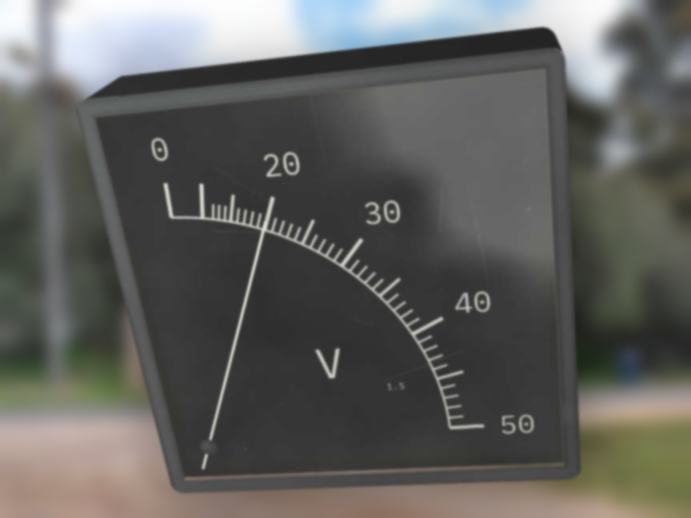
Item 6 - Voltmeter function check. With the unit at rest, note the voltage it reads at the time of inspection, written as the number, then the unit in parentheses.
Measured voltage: 20 (V)
